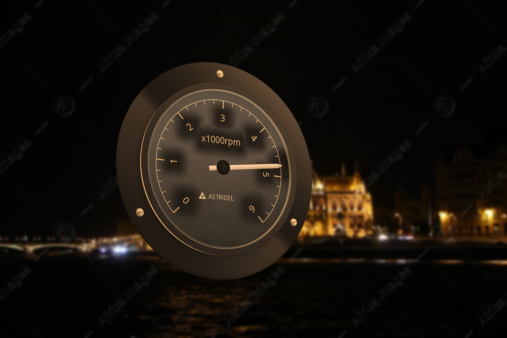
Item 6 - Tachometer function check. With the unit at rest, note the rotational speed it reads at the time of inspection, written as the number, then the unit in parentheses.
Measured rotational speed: 4800 (rpm)
